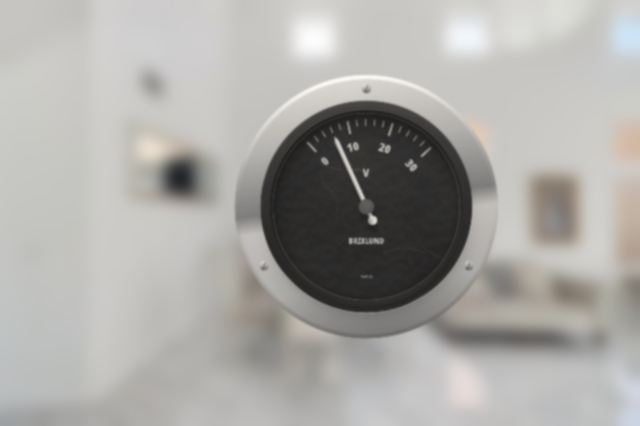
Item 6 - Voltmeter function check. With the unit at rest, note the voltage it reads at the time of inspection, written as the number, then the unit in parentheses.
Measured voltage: 6 (V)
